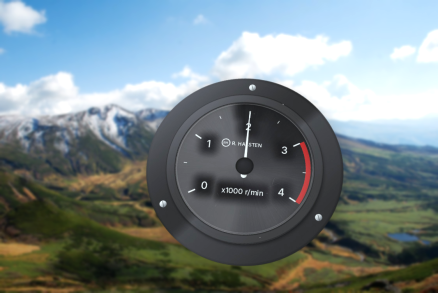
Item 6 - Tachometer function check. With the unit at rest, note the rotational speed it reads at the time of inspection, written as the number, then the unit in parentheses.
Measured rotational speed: 2000 (rpm)
